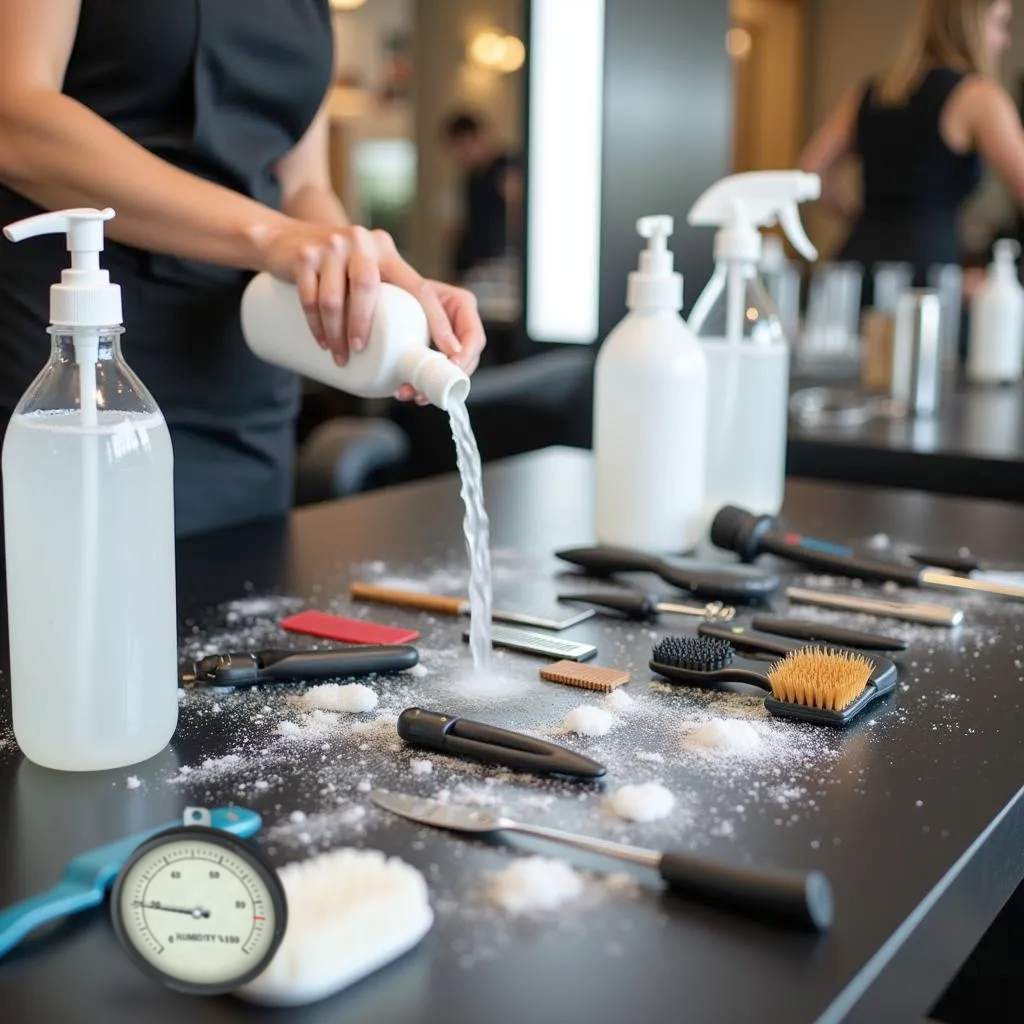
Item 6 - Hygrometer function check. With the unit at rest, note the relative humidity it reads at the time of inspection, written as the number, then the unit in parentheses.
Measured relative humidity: 20 (%)
